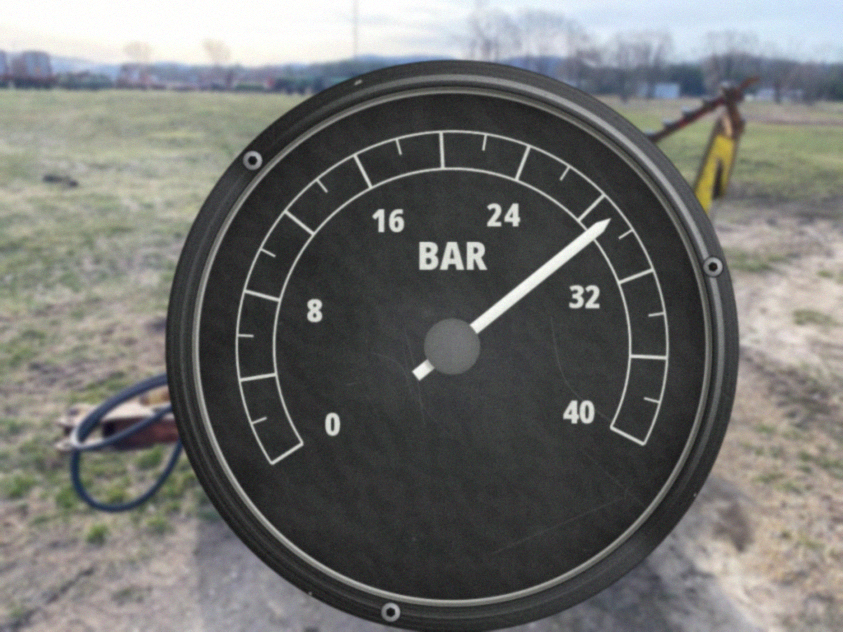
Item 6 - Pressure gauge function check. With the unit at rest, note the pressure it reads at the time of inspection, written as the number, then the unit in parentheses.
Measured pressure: 29 (bar)
